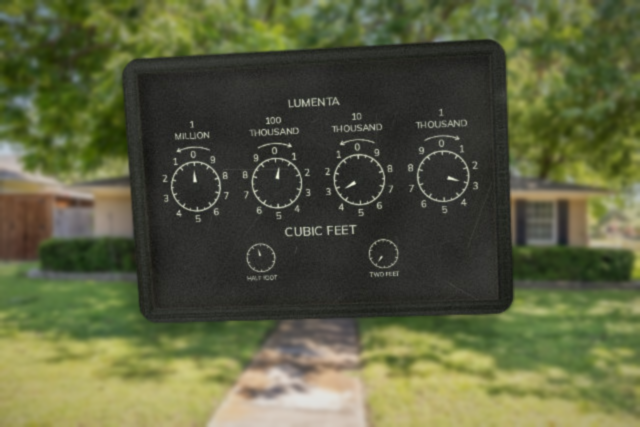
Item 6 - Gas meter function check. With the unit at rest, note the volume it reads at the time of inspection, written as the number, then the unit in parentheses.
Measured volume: 3300 (ft³)
